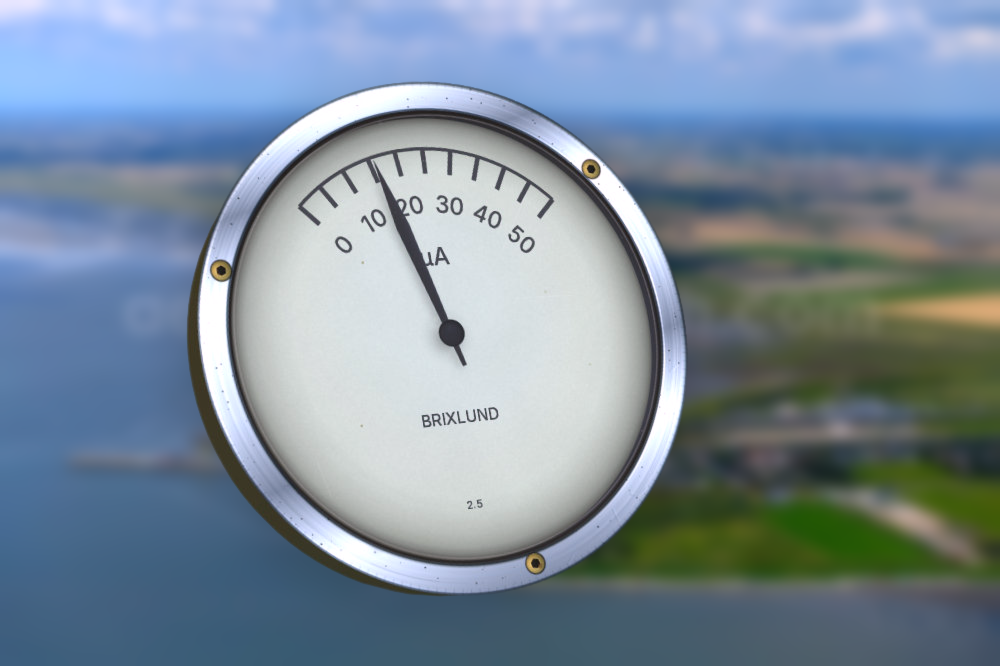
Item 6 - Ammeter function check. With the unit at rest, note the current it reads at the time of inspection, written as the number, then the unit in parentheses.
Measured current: 15 (µA)
